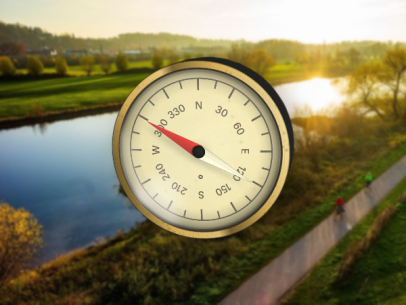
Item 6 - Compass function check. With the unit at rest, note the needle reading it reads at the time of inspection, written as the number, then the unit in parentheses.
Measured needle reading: 300 (°)
